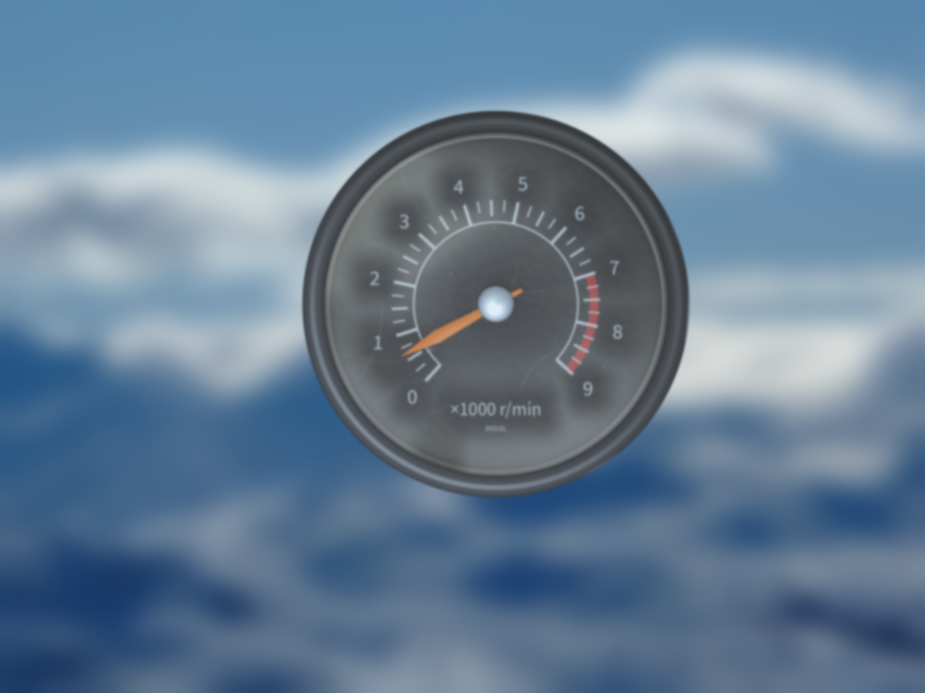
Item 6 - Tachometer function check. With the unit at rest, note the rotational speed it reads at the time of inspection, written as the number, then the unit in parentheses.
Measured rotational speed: 625 (rpm)
